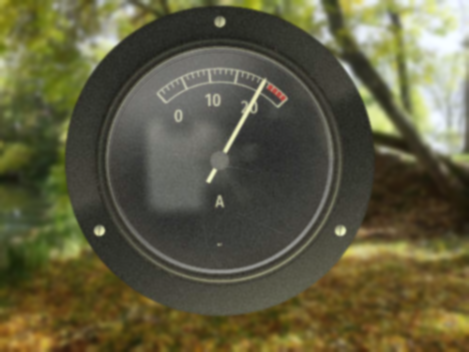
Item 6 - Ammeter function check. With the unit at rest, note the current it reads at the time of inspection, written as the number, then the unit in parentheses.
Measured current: 20 (A)
